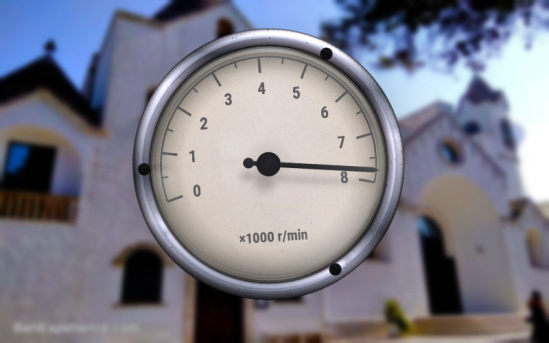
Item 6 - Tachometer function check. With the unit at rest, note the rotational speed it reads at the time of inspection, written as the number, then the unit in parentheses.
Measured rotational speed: 7750 (rpm)
